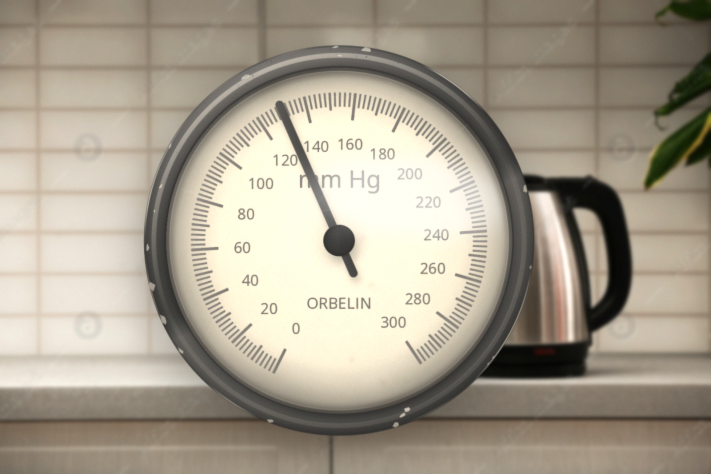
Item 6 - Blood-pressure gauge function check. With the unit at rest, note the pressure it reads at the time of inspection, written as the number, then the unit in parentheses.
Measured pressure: 130 (mmHg)
